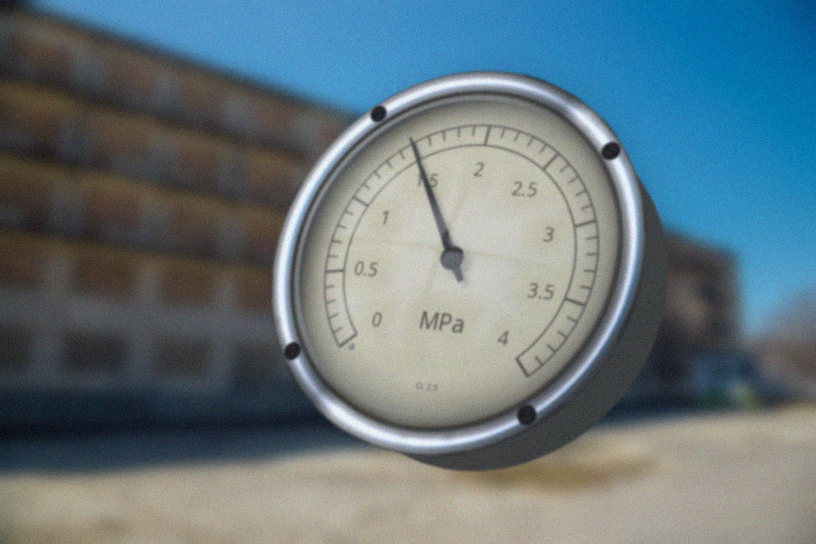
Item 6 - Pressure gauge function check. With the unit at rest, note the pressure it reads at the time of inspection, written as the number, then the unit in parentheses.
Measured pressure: 1.5 (MPa)
